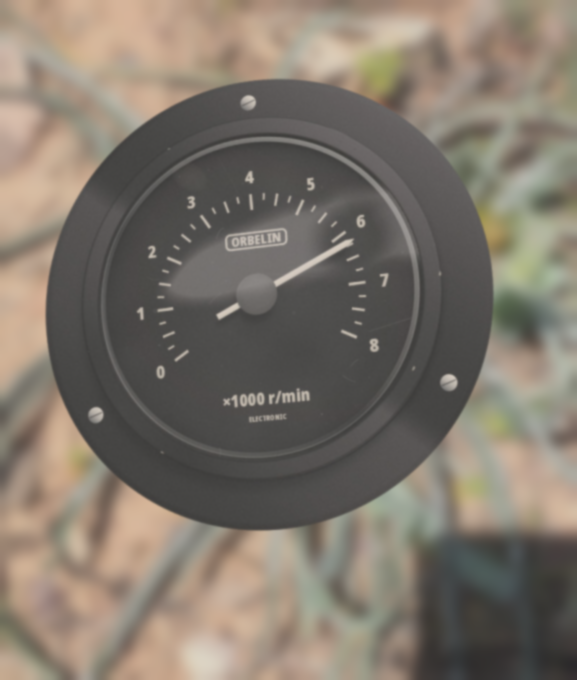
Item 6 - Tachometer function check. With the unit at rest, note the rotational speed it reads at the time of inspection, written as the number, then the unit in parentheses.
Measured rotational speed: 6250 (rpm)
